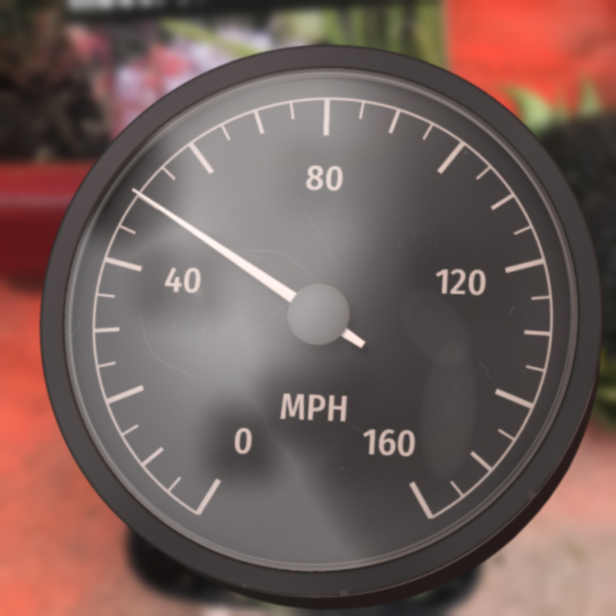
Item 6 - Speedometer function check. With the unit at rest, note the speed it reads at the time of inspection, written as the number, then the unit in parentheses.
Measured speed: 50 (mph)
